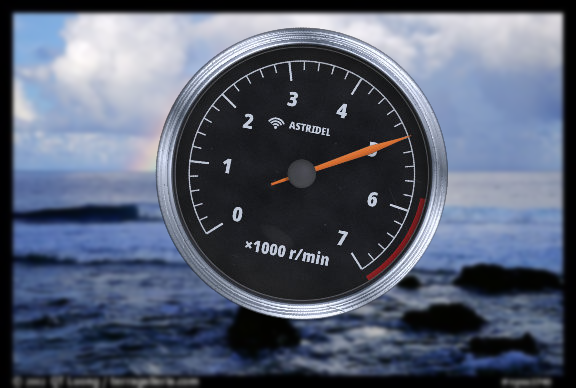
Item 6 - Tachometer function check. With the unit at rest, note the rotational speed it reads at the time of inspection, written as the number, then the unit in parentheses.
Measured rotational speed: 5000 (rpm)
